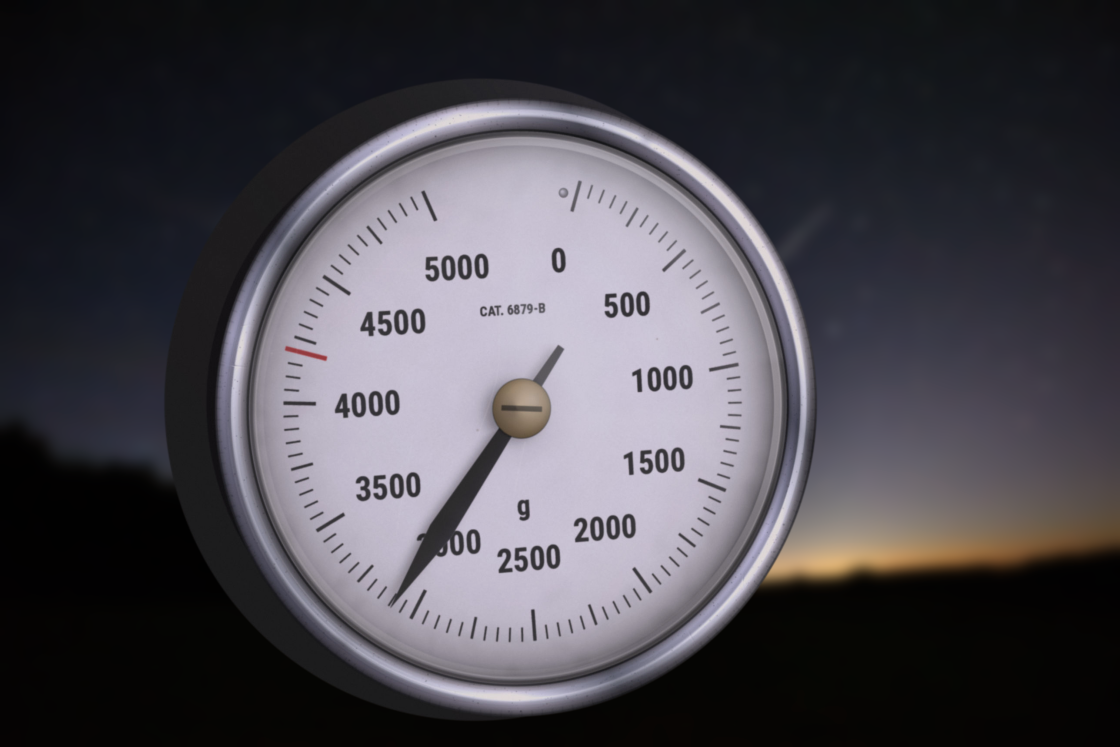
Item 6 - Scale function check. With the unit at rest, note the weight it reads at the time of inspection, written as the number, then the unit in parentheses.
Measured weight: 3100 (g)
